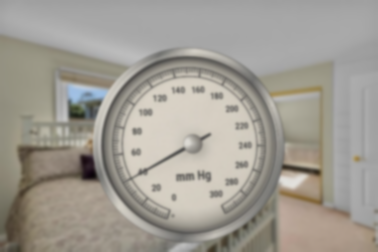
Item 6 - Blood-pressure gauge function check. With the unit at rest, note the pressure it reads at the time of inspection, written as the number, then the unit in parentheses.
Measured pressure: 40 (mmHg)
